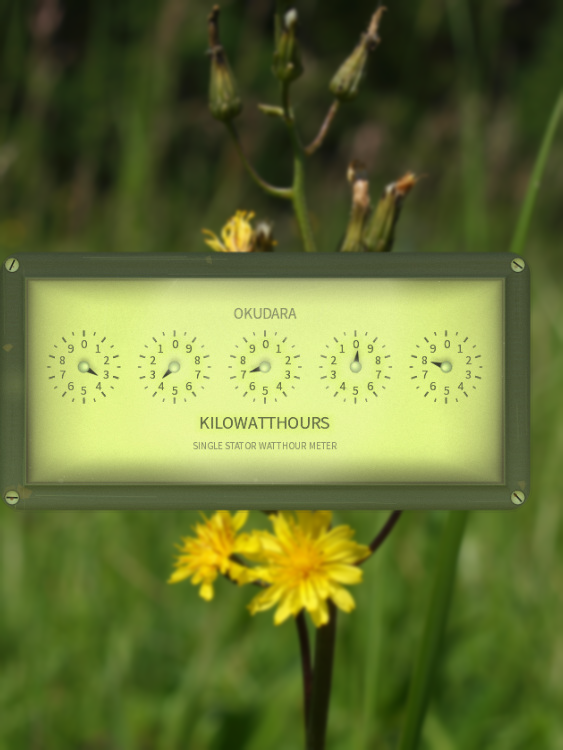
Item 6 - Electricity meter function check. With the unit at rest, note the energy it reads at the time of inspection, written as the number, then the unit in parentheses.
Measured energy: 33698 (kWh)
